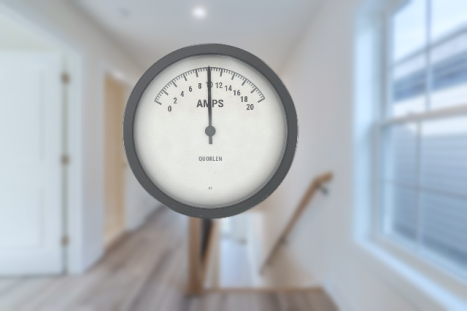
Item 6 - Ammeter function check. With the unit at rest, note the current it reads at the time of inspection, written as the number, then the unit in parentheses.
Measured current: 10 (A)
